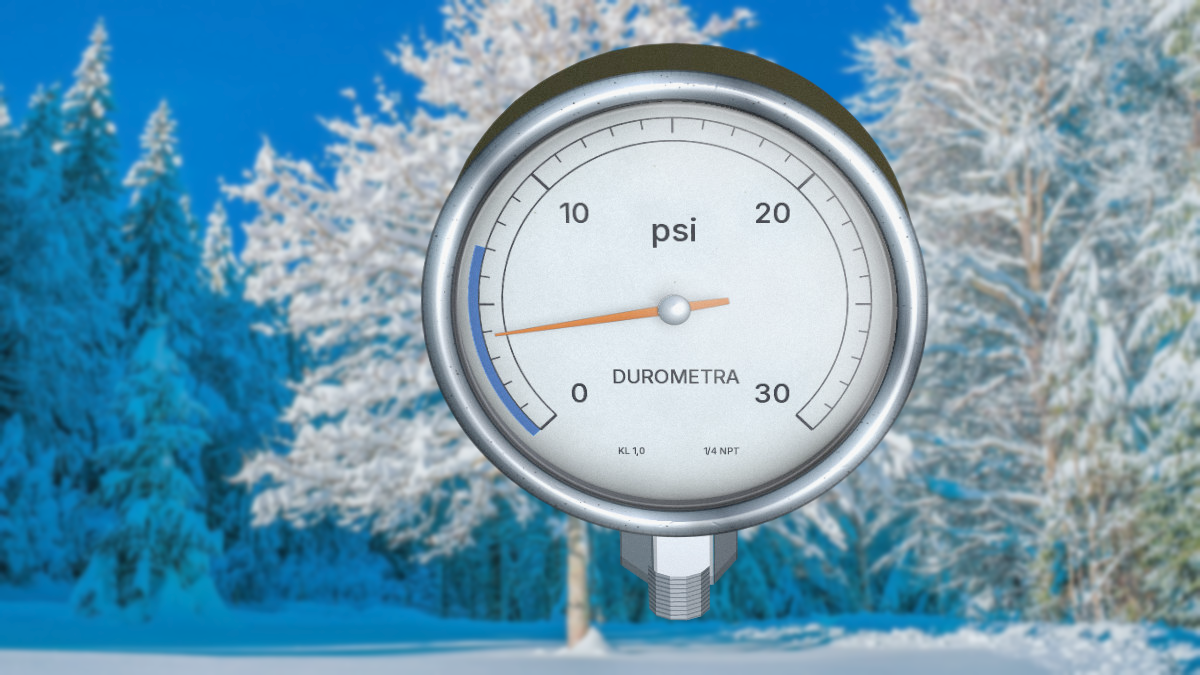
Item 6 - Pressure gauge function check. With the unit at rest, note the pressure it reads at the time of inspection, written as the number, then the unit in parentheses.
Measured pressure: 4 (psi)
